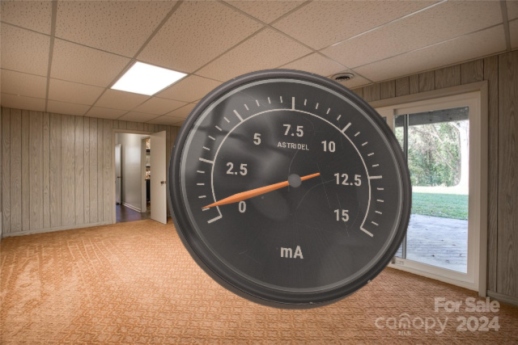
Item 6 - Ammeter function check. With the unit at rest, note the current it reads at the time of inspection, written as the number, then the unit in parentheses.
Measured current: 0.5 (mA)
